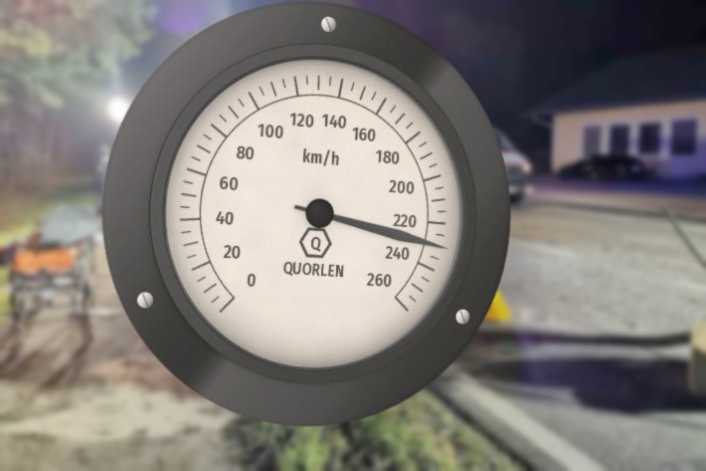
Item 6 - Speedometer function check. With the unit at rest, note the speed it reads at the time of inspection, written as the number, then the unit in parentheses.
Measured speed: 230 (km/h)
